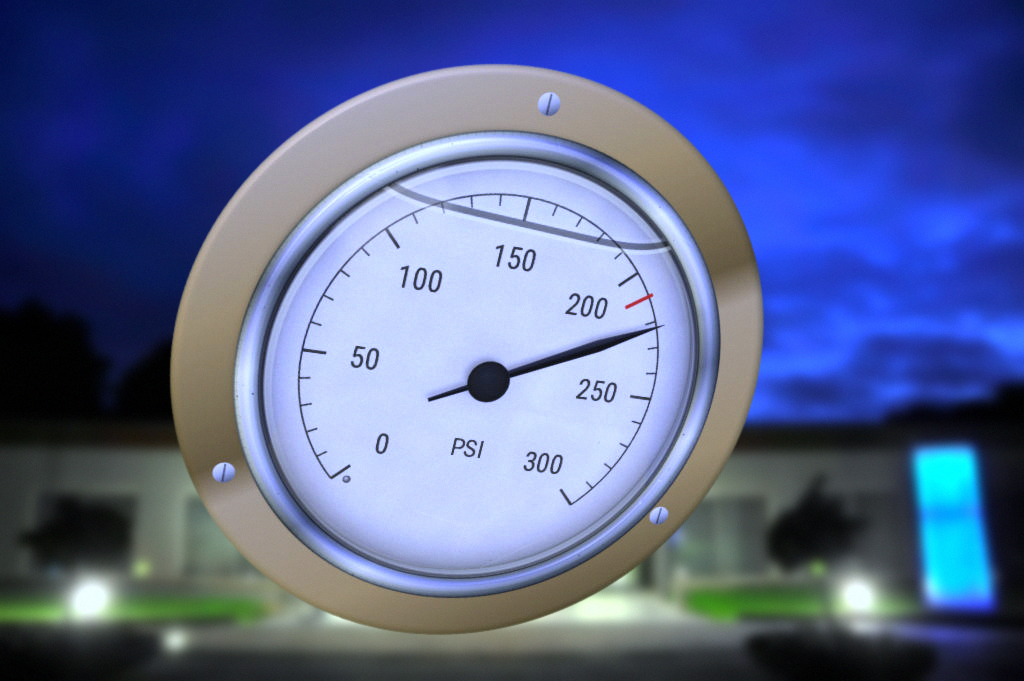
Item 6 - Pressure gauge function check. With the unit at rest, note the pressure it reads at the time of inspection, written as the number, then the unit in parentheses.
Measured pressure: 220 (psi)
